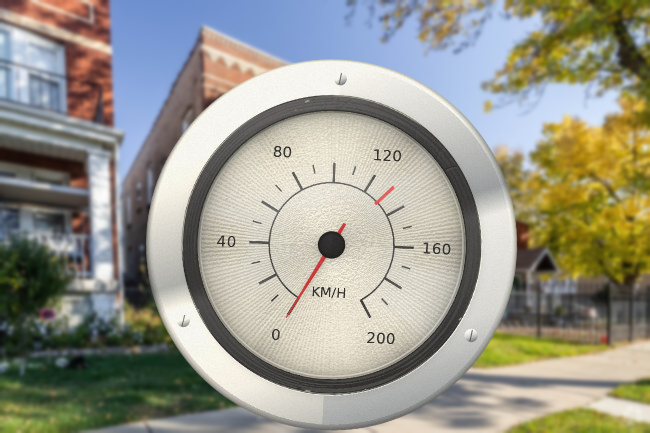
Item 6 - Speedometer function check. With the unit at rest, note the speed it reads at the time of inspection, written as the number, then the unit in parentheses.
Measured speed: 0 (km/h)
